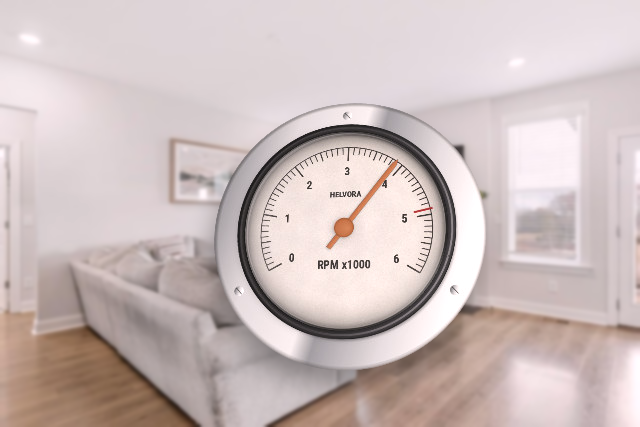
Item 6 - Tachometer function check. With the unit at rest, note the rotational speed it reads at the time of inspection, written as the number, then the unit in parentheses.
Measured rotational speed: 3900 (rpm)
